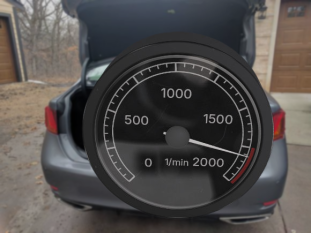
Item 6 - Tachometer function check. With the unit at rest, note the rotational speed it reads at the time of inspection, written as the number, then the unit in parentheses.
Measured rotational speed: 1800 (rpm)
